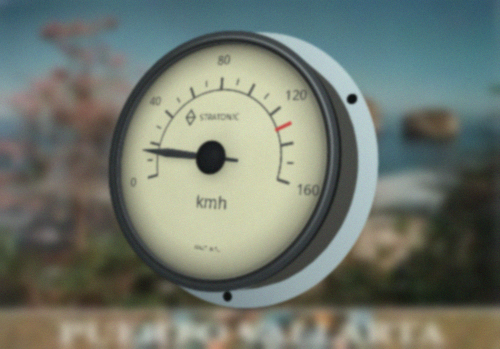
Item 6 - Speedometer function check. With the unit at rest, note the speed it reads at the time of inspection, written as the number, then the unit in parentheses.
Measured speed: 15 (km/h)
